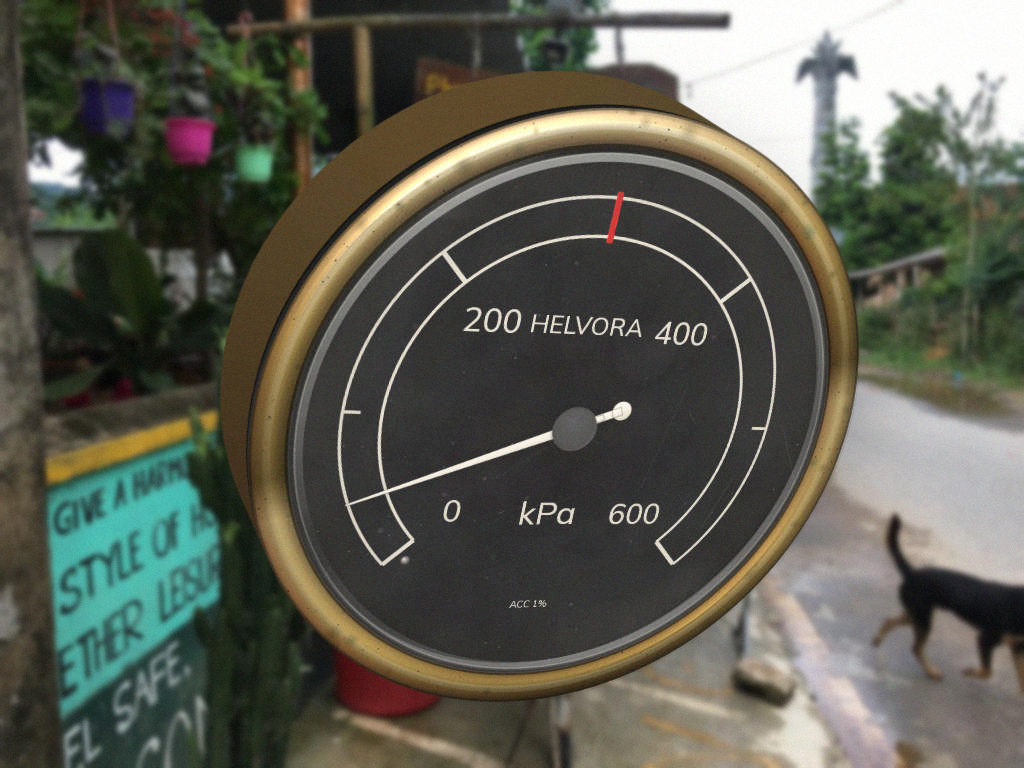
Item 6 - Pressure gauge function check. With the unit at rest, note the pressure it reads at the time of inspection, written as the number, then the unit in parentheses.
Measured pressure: 50 (kPa)
